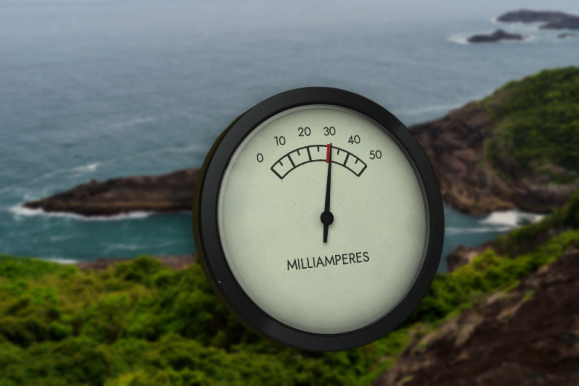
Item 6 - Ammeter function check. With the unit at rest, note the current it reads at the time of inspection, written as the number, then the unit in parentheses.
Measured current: 30 (mA)
